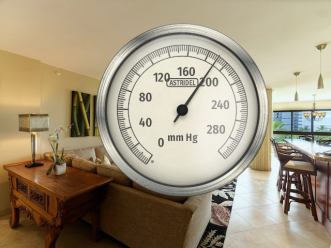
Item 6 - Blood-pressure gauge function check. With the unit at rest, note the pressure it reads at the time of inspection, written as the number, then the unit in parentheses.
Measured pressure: 190 (mmHg)
